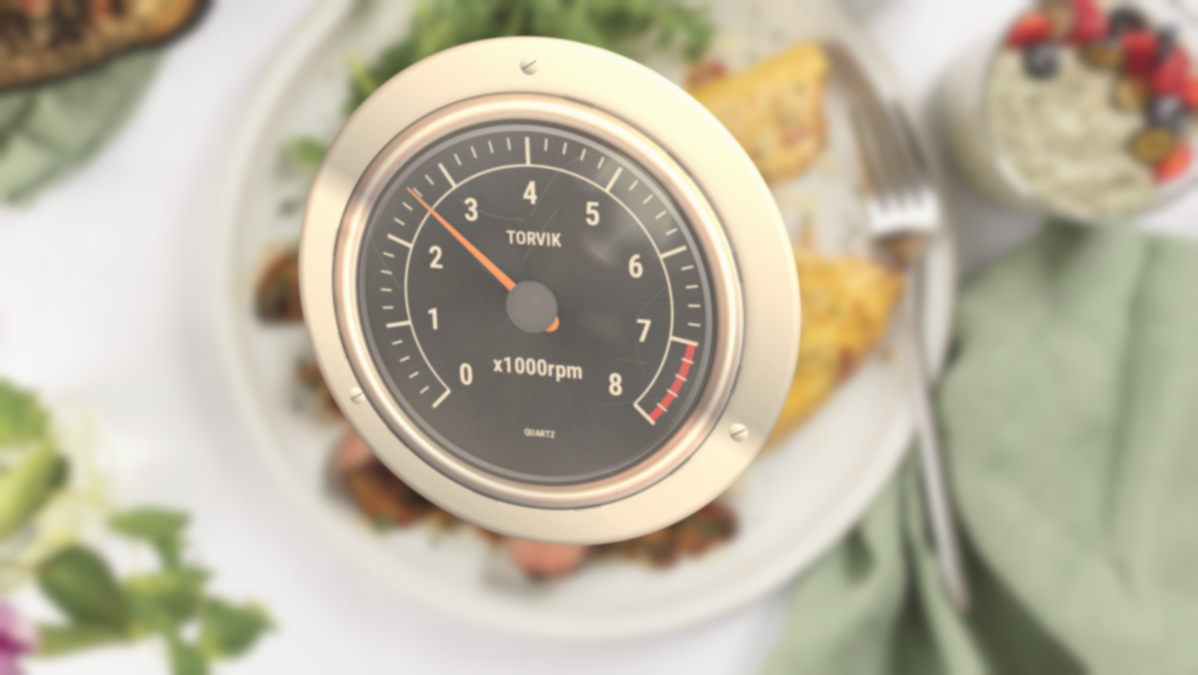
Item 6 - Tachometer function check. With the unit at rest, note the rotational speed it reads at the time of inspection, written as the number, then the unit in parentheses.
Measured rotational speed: 2600 (rpm)
